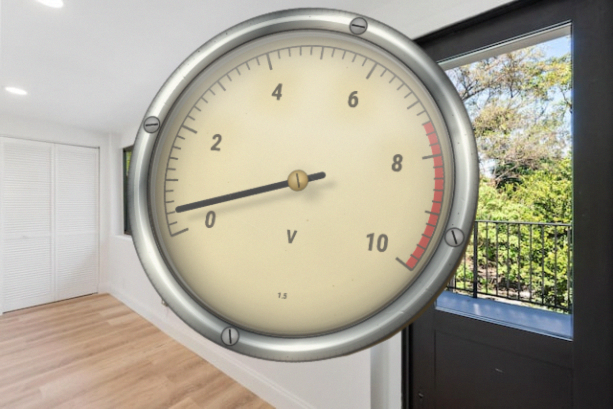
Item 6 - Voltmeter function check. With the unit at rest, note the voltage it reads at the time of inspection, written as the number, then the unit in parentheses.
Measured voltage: 0.4 (V)
